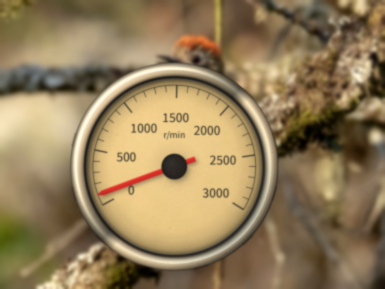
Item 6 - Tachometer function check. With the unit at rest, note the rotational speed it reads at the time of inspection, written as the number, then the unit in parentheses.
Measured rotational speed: 100 (rpm)
